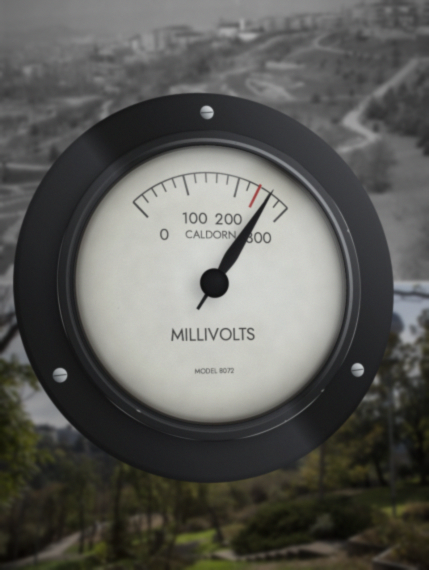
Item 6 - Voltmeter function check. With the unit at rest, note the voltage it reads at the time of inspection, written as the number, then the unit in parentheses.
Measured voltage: 260 (mV)
